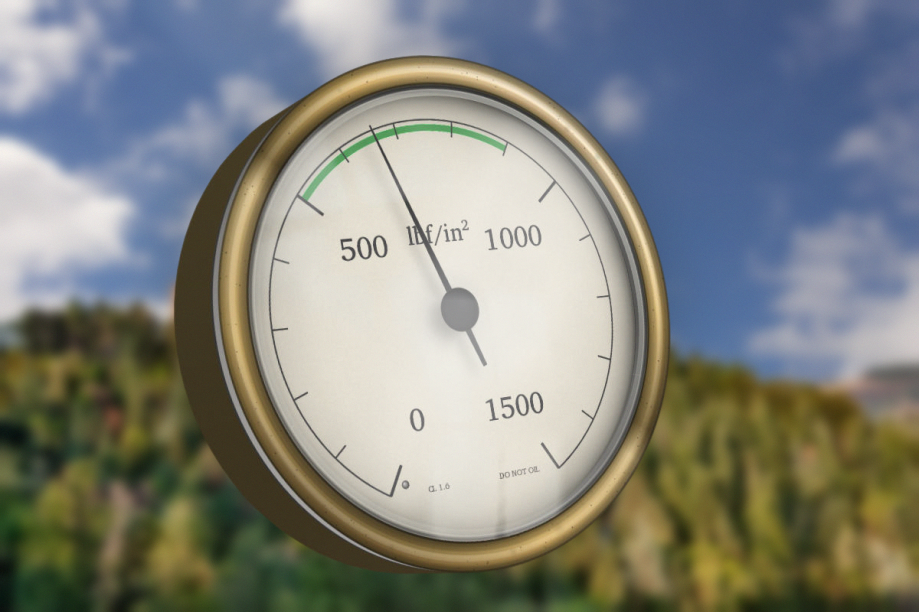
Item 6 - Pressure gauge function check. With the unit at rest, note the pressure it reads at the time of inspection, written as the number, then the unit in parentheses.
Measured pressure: 650 (psi)
